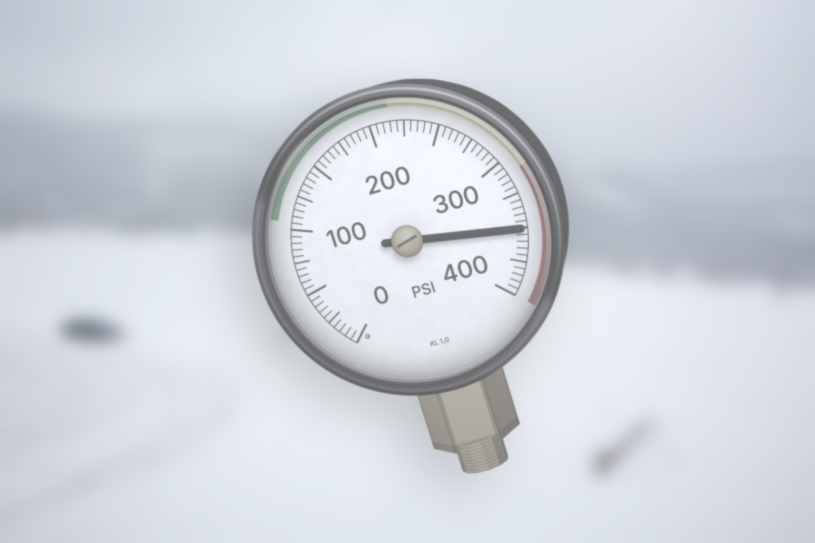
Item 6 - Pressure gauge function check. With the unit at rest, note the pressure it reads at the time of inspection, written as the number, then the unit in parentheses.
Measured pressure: 350 (psi)
